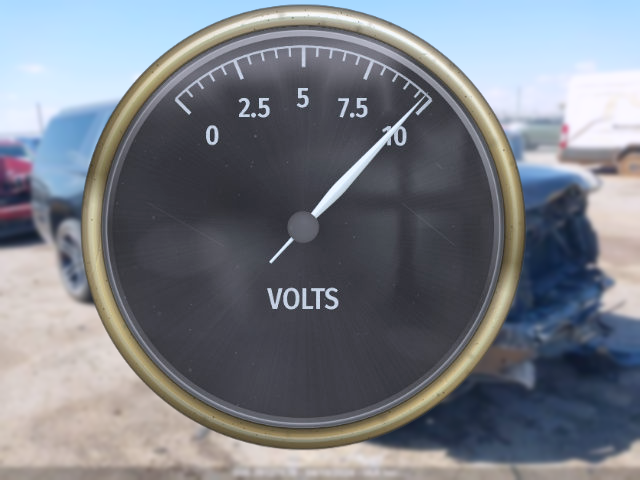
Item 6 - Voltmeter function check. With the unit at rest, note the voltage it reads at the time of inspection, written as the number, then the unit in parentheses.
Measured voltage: 9.75 (V)
